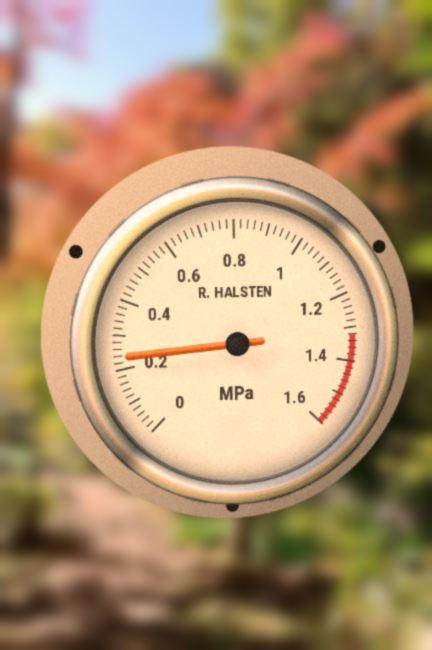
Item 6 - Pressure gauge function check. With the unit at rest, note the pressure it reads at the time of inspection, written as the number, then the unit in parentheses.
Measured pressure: 0.24 (MPa)
